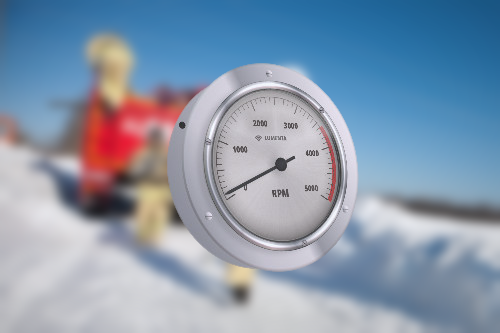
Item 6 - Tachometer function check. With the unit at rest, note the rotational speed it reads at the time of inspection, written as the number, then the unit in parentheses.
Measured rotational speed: 100 (rpm)
